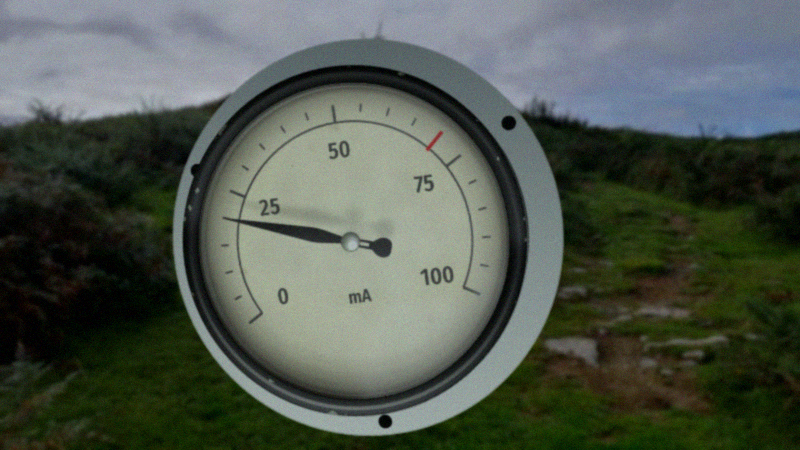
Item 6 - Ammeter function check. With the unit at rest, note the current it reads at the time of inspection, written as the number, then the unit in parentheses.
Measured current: 20 (mA)
